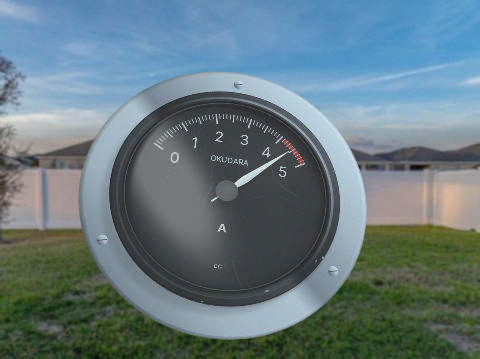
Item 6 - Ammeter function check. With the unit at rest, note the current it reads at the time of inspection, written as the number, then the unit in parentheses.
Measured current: 4.5 (A)
